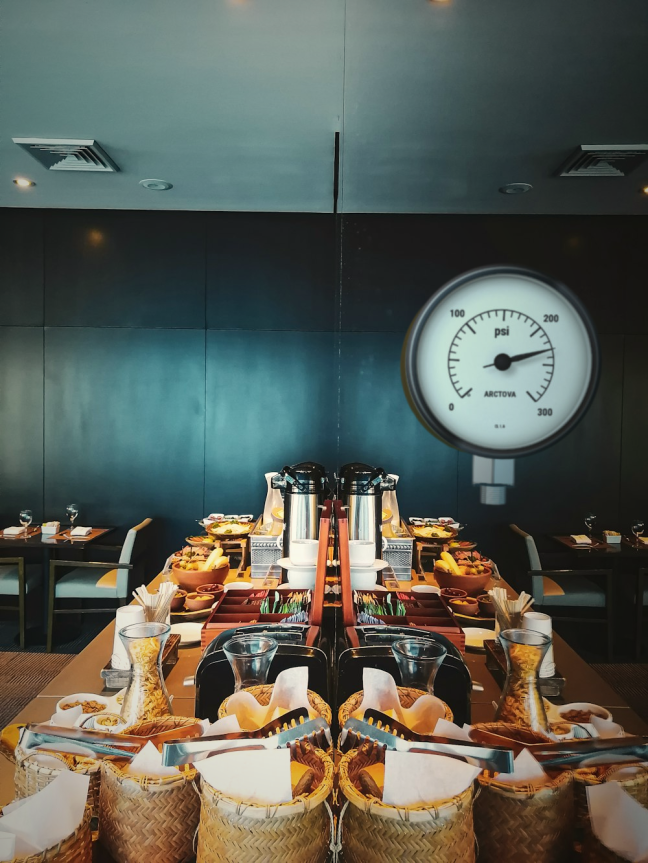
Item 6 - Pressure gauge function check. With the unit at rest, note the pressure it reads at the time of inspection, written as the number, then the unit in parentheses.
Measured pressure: 230 (psi)
